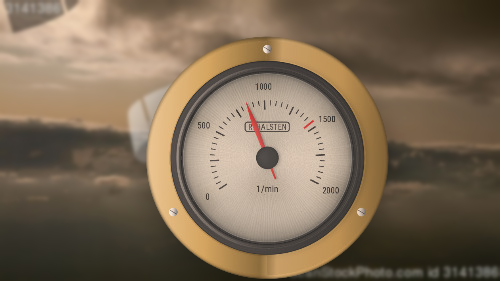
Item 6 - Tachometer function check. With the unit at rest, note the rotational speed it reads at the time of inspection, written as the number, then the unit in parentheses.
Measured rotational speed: 850 (rpm)
